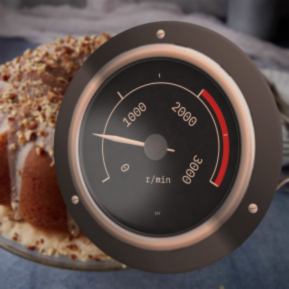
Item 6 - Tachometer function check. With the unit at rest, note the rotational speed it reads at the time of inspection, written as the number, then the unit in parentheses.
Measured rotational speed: 500 (rpm)
